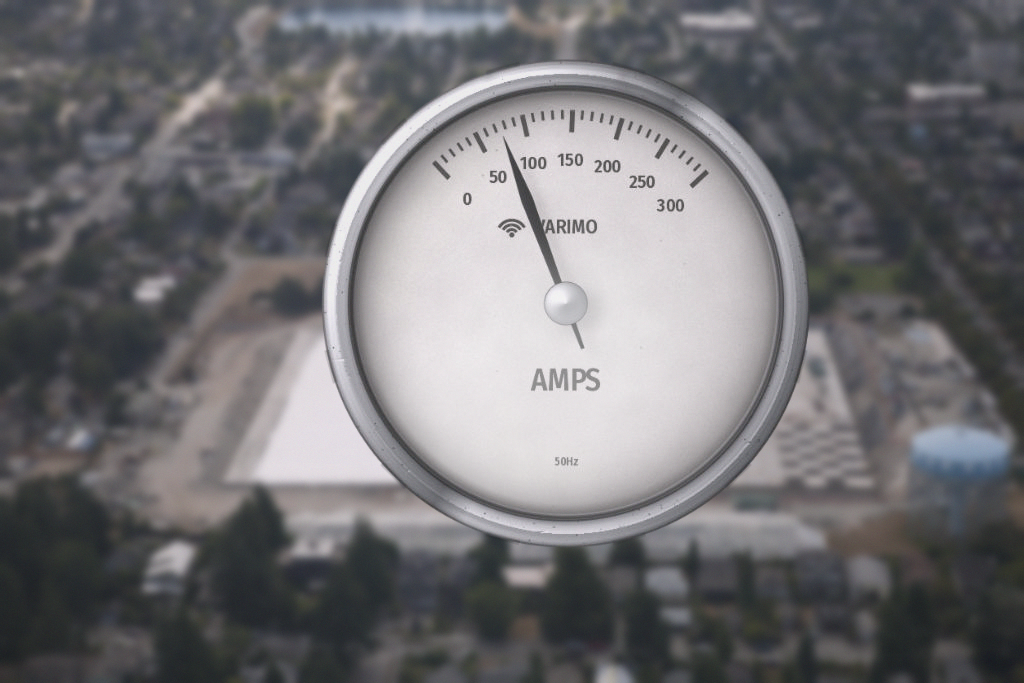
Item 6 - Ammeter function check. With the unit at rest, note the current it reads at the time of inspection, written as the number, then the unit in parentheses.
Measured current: 75 (A)
